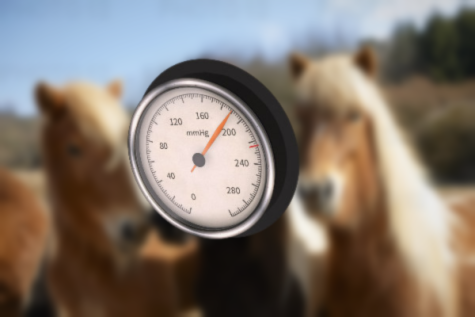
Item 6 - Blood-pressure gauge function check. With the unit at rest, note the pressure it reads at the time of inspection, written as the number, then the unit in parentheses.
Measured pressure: 190 (mmHg)
